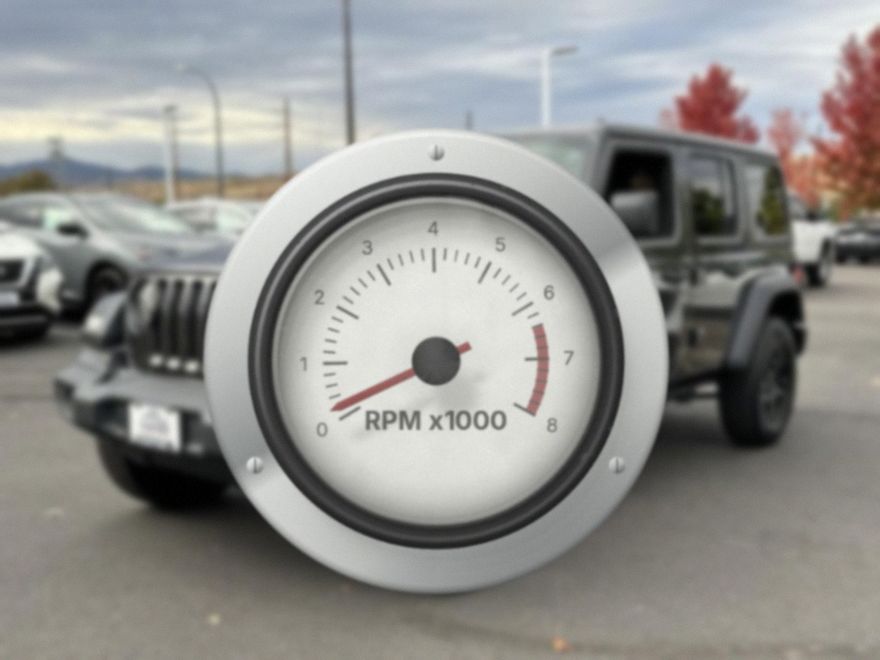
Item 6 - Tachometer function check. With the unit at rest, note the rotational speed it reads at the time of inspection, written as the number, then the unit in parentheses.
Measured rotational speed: 200 (rpm)
